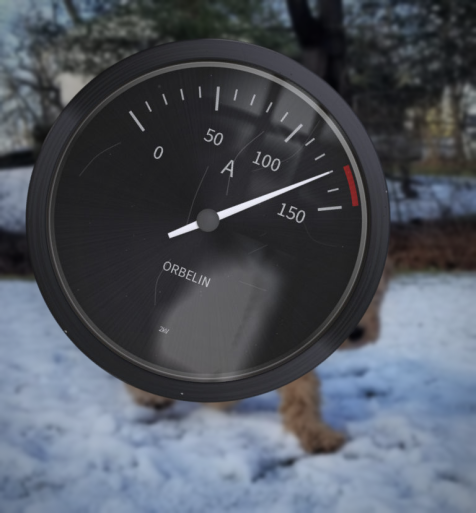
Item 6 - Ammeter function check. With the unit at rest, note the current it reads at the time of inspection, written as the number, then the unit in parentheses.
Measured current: 130 (A)
